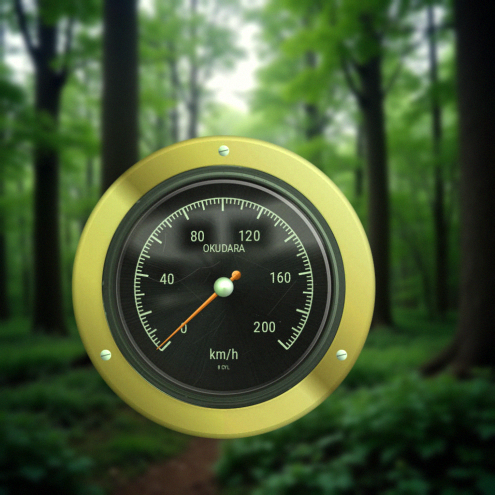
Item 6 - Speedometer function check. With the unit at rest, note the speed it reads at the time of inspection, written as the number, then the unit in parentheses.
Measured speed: 2 (km/h)
